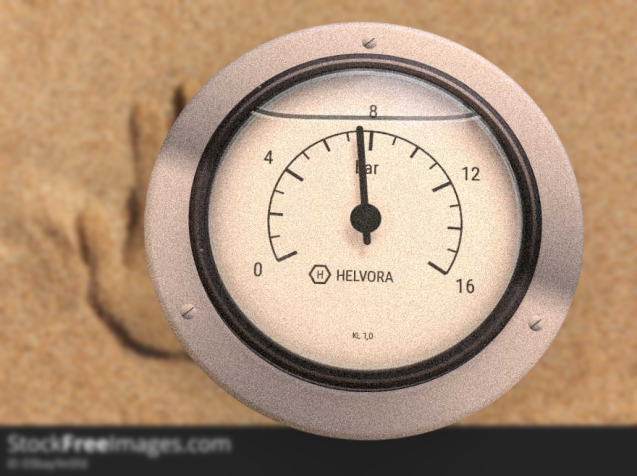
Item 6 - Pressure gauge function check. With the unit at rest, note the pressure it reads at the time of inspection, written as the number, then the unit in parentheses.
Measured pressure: 7.5 (bar)
